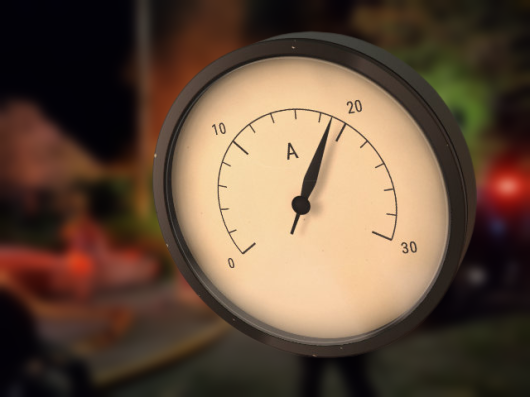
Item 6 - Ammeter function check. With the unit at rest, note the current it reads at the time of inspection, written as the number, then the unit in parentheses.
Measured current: 19 (A)
